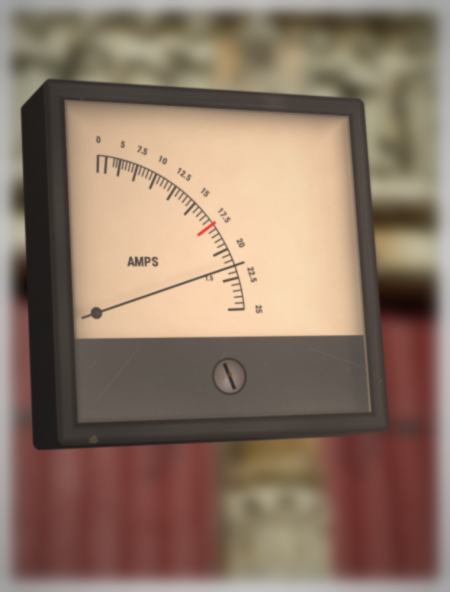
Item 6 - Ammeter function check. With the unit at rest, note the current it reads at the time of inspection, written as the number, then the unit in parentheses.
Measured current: 21.5 (A)
